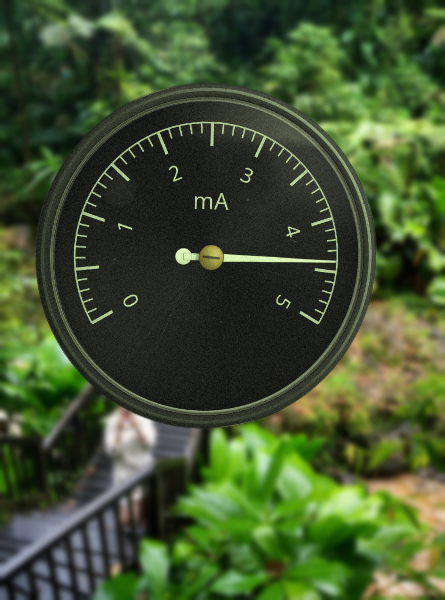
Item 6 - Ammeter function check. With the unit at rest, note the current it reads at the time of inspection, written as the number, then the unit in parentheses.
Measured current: 4.4 (mA)
